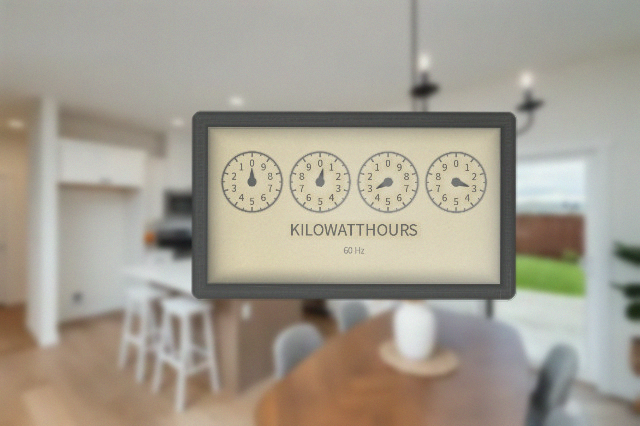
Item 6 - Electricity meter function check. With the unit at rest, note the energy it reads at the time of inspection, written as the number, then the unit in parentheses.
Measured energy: 33 (kWh)
